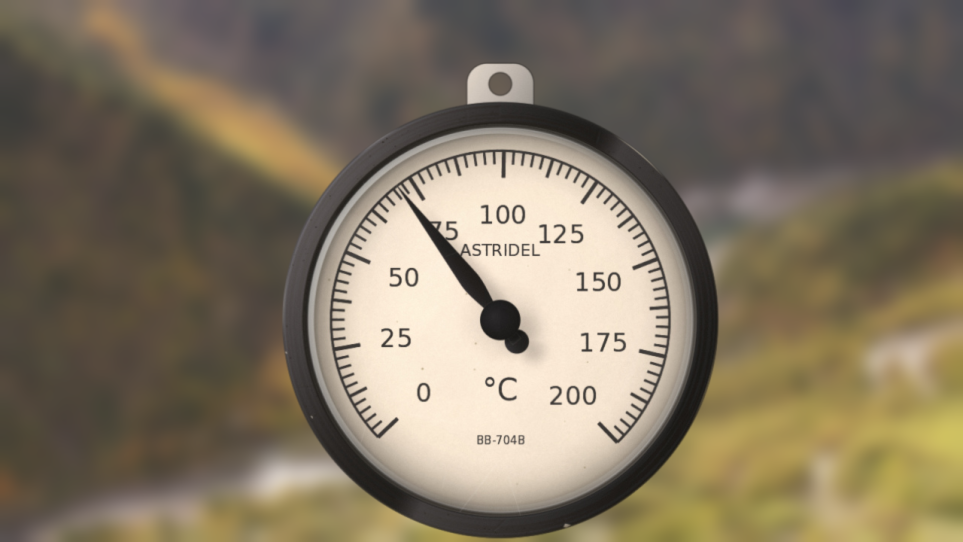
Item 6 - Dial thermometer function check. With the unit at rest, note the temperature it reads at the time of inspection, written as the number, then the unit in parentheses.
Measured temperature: 71.25 (°C)
